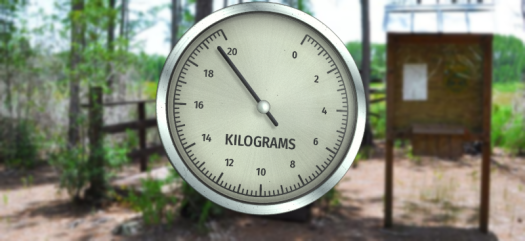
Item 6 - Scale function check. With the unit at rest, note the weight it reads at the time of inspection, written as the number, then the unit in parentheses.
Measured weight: 19.4 (kg)
